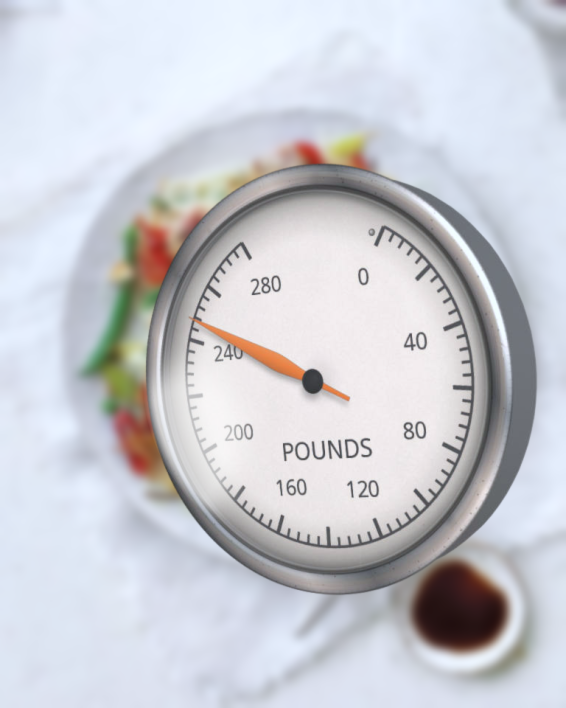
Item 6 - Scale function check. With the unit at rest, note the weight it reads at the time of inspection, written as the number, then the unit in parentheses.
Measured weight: 248 (lb)
